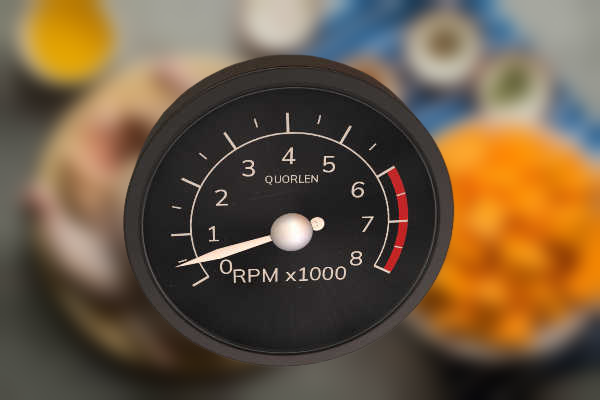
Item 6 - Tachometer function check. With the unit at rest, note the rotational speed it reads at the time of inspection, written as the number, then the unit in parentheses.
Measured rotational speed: 500 (rpm)
